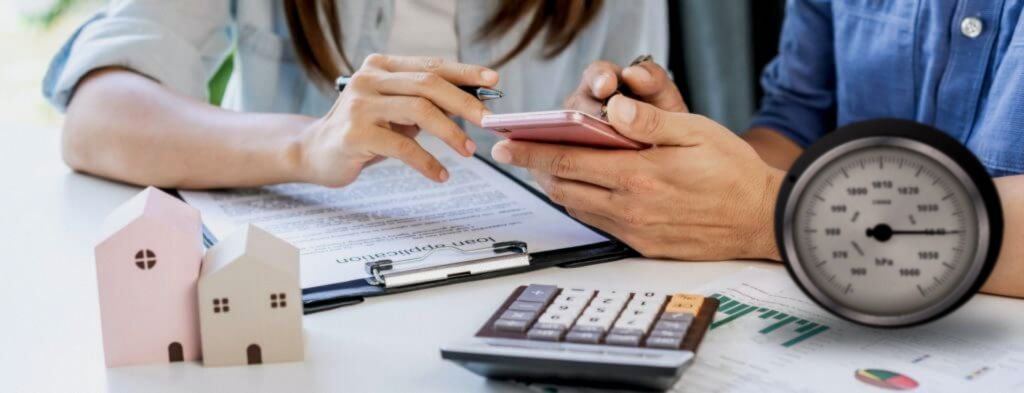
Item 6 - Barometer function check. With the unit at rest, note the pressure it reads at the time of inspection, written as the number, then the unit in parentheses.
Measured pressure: 1040 (hPa)
